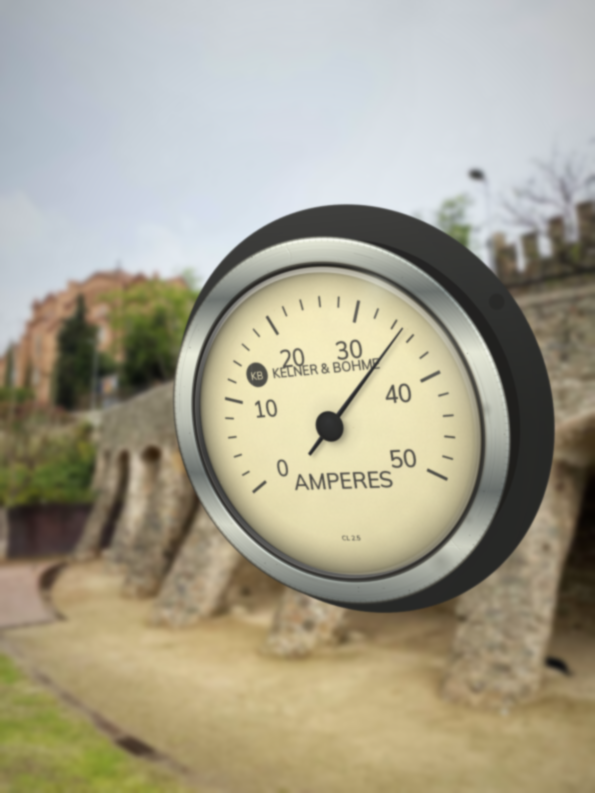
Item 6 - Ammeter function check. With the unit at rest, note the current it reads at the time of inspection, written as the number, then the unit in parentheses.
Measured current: 35 (A)
